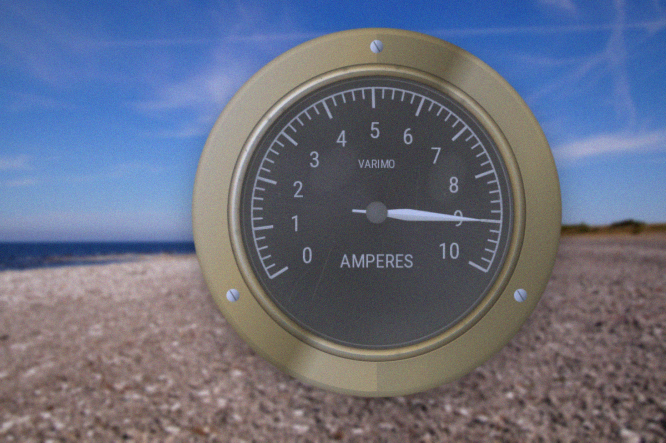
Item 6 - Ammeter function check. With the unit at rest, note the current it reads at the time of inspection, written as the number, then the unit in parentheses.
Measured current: 9 (A)
